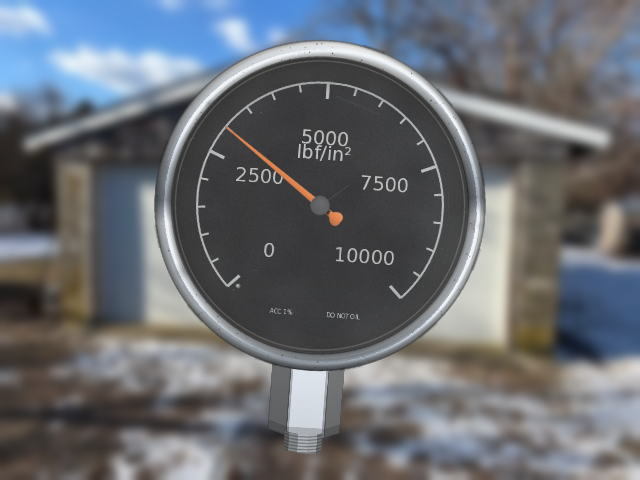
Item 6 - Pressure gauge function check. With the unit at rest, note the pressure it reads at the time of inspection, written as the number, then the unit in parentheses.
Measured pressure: 3000 (psi)
